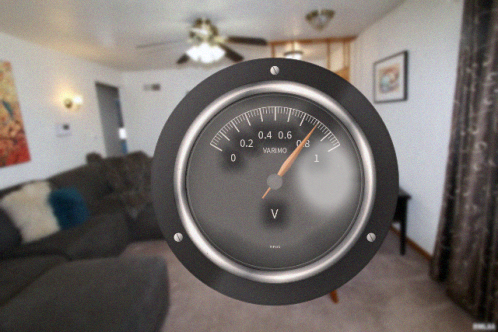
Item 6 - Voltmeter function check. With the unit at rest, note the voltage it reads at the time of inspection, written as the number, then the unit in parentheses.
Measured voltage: 0.8 (V)
